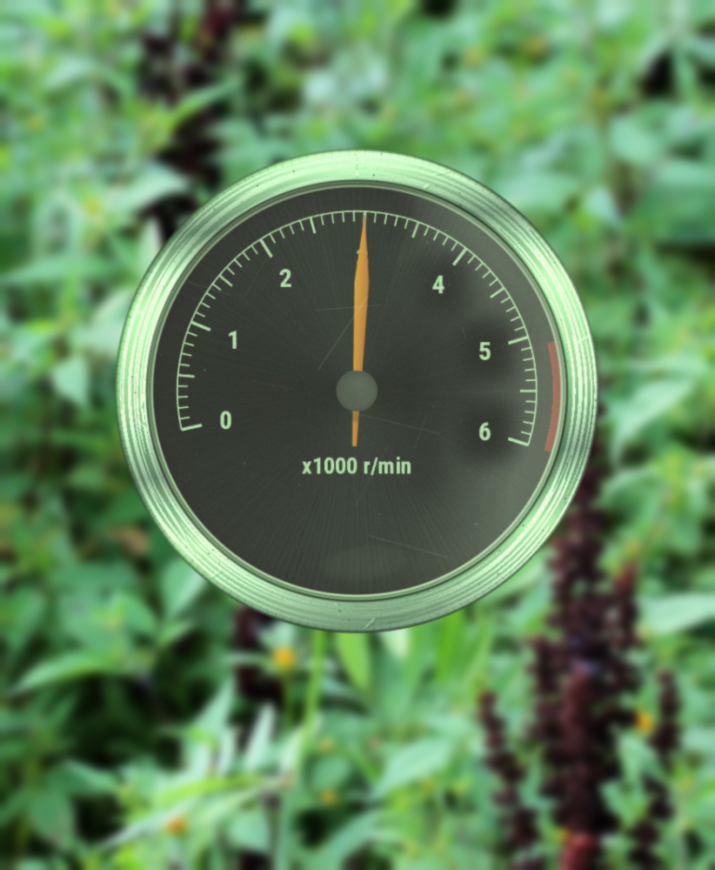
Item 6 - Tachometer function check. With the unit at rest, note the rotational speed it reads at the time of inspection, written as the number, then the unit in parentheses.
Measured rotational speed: 3000 (rpm)
